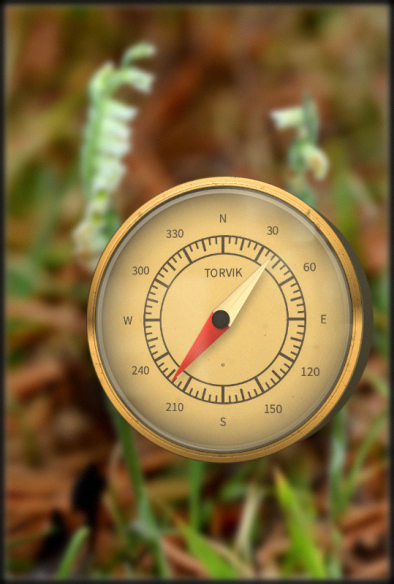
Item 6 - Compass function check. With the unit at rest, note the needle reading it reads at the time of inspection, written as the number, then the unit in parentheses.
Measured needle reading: 220 (°)
